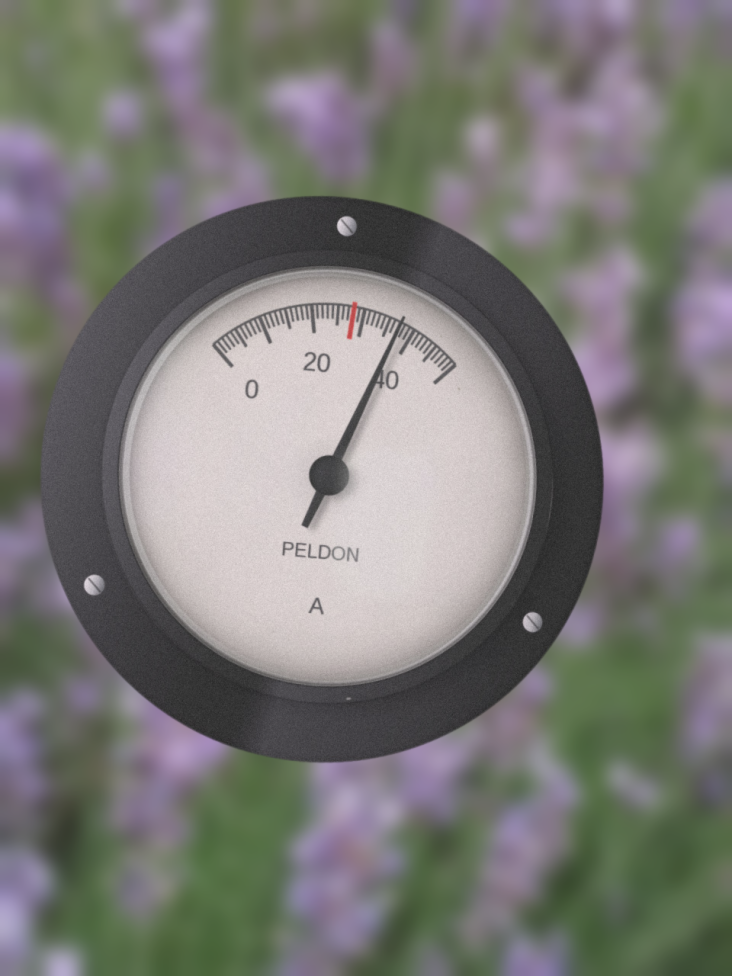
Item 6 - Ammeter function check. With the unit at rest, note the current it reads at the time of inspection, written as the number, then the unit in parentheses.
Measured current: 37 (A)
